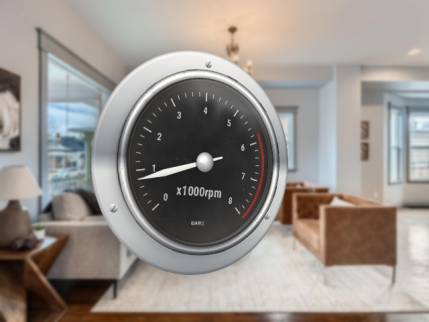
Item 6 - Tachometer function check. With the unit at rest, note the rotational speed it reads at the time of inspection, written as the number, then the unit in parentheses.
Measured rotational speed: 800 (rpm)
